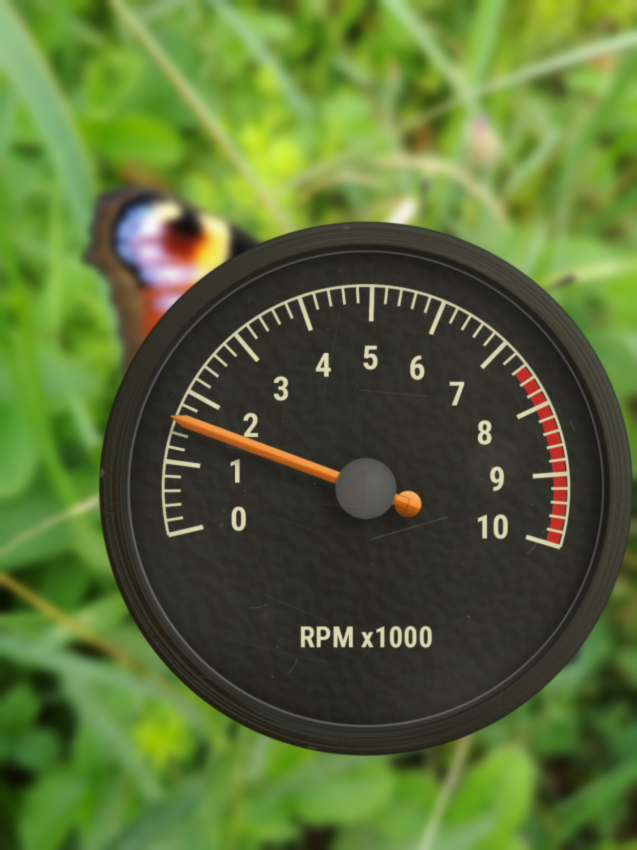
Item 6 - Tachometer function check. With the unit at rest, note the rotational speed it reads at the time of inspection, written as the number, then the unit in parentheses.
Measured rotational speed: 1600 (rpm)
